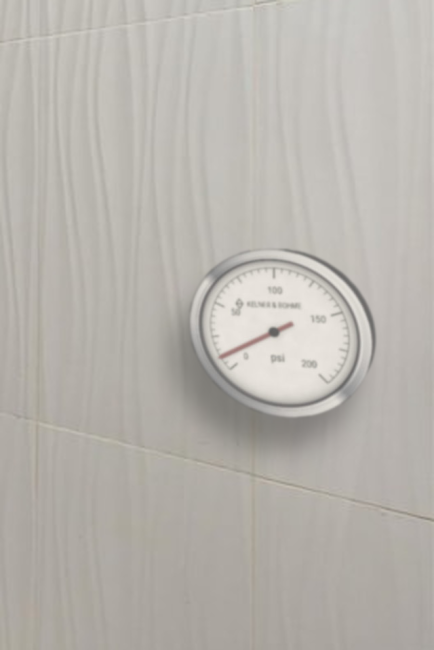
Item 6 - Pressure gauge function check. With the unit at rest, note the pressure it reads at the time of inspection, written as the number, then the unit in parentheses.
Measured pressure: 10 (psi)
